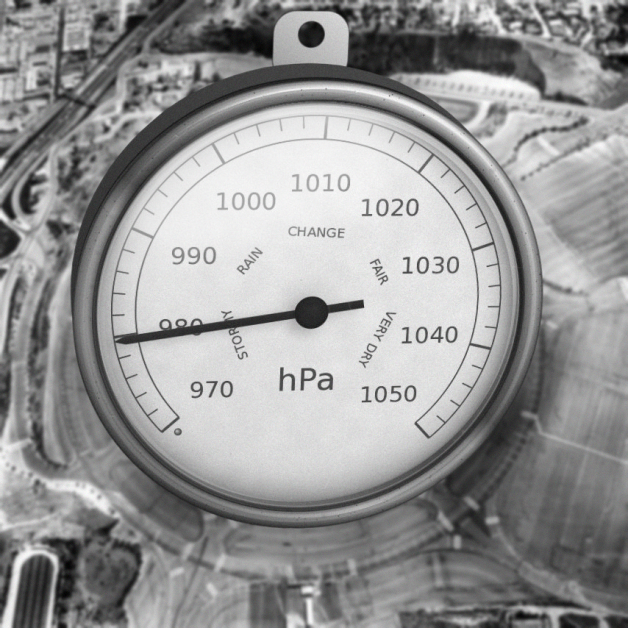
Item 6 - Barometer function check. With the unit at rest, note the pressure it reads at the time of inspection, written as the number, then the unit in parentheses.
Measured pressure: 980 (hPa)
